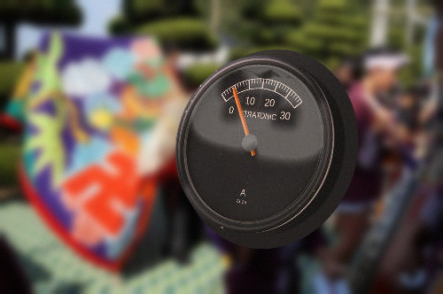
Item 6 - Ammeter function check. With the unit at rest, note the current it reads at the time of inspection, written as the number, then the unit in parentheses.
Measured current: 5 (A)
